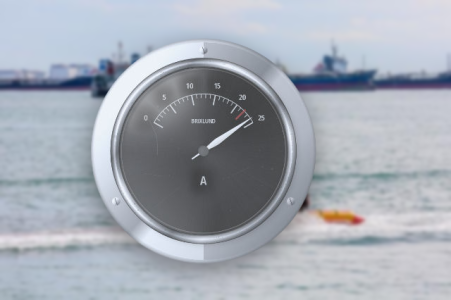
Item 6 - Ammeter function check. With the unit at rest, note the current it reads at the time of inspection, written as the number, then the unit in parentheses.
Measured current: 24 (A)
